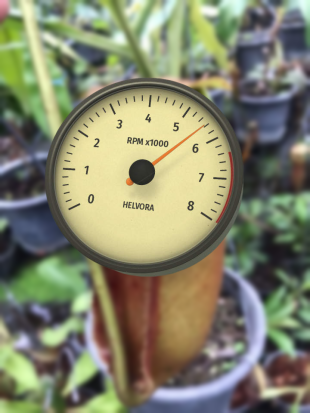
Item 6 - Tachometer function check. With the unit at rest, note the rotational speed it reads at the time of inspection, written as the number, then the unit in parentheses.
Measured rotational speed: 5600 (rpm)
